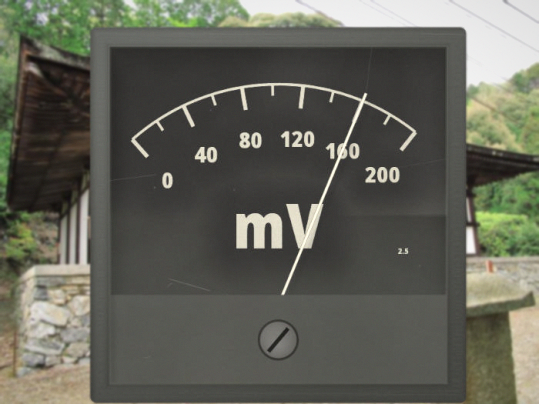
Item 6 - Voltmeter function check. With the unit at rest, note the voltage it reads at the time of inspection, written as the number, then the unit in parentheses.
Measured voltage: 160 (mV)
